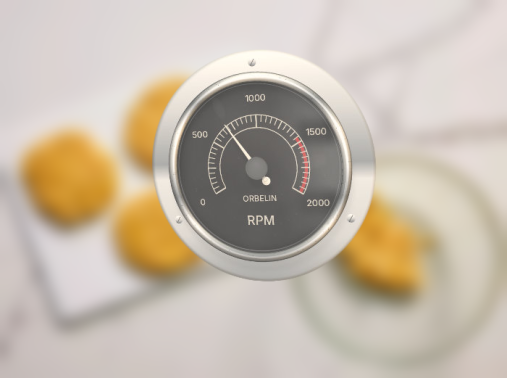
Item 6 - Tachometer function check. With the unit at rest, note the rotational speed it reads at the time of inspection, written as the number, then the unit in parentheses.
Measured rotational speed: 700 (rpm)
